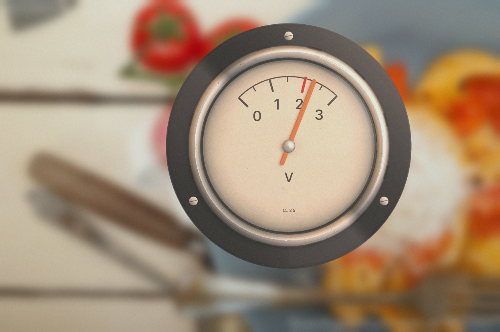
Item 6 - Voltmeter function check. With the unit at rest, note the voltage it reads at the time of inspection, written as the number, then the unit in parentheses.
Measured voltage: 2.25 (V)
